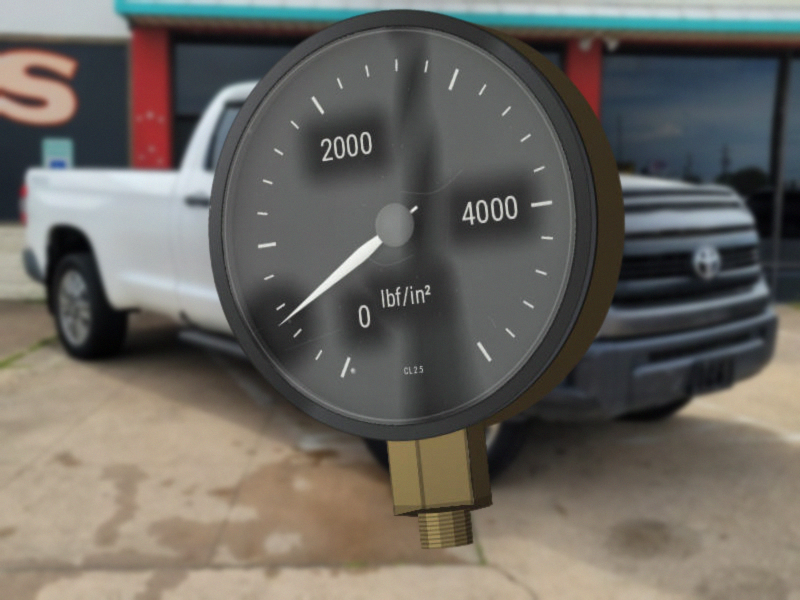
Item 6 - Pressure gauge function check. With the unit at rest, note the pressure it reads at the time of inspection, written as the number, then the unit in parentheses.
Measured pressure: 500 (psi)
